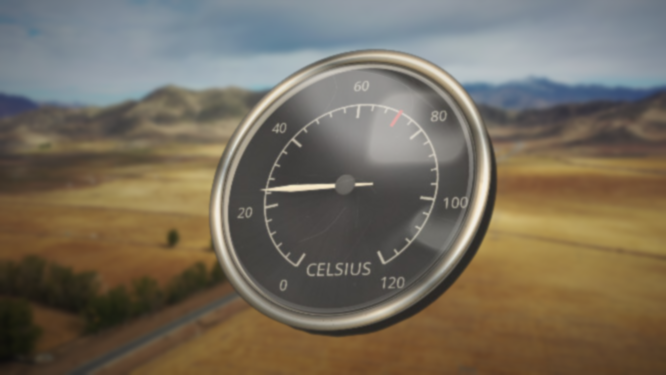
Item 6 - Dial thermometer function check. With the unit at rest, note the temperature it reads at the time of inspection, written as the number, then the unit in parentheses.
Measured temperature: 24 (°C)
